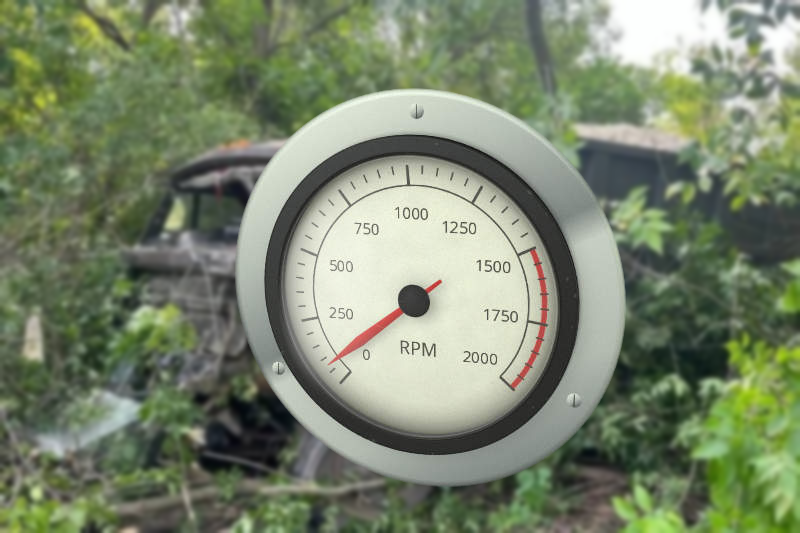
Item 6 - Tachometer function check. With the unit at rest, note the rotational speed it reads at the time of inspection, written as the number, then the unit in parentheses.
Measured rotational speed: 75 (rpm)
